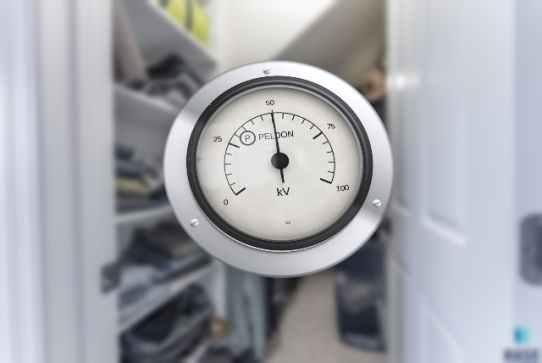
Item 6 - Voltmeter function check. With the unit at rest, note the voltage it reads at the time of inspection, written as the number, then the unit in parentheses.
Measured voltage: 50 (kV)
